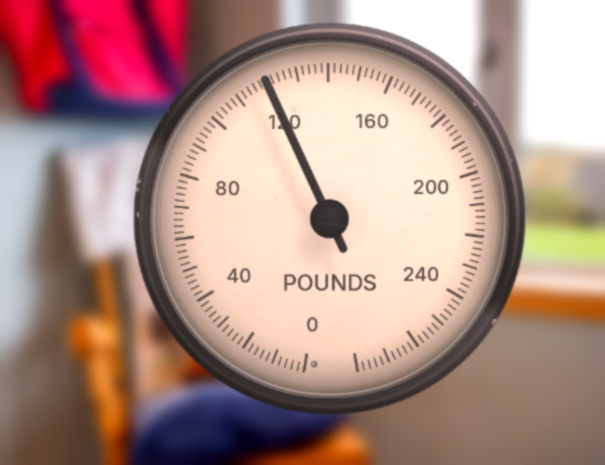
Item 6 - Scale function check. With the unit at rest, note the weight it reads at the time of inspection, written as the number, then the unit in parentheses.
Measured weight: 120 (lb)
